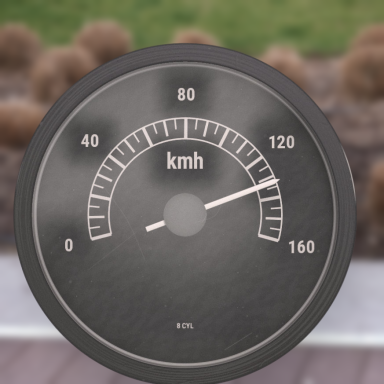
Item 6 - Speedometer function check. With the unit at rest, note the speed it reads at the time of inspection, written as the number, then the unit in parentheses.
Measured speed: 132.5 (km/h)
